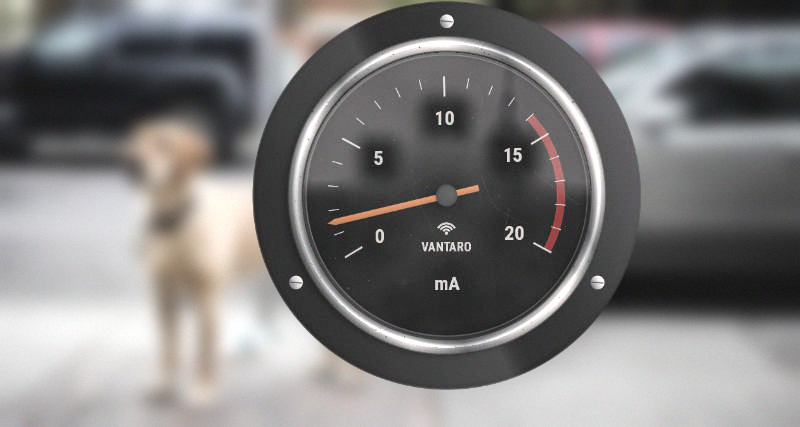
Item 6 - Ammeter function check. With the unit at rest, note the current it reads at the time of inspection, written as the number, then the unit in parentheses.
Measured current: 1.5 (mA)
